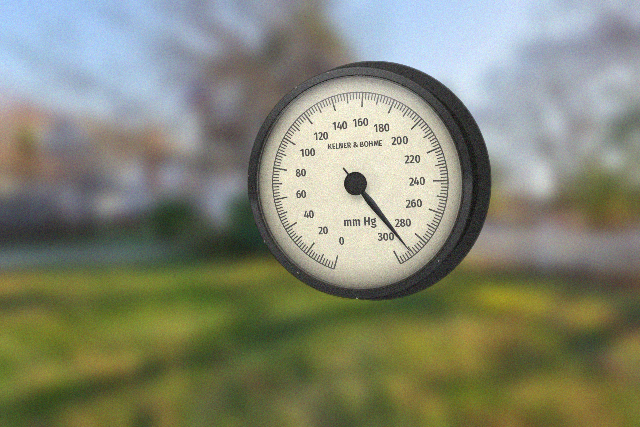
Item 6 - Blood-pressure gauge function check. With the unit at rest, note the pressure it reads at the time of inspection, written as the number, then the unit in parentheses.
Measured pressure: 290 (mmHg)
